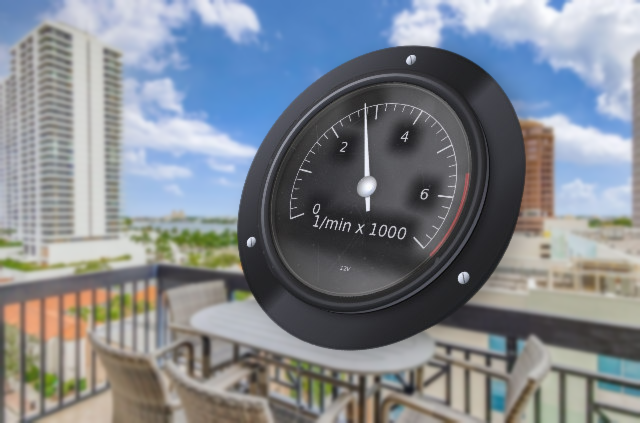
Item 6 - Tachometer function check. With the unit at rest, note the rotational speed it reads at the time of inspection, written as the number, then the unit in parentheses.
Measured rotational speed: 2800 (rpm)
